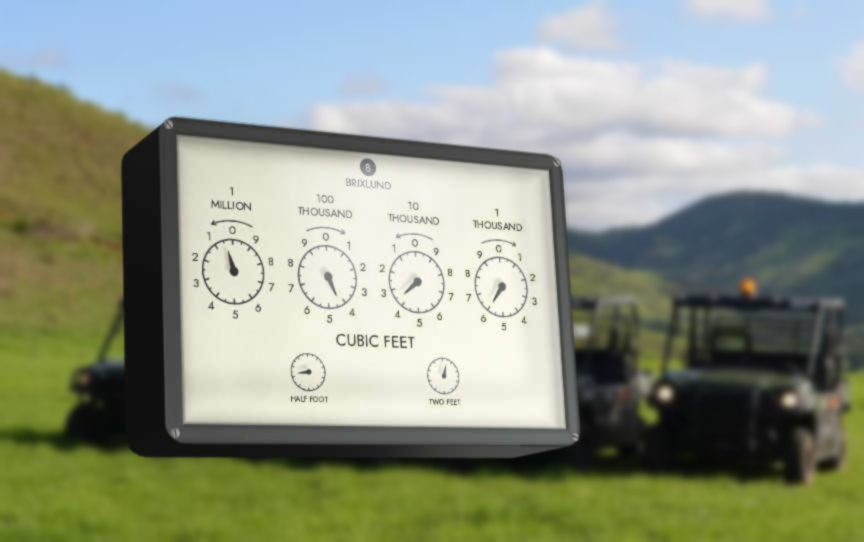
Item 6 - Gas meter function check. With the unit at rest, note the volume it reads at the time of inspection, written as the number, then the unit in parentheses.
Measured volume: 43600 (ft³)
